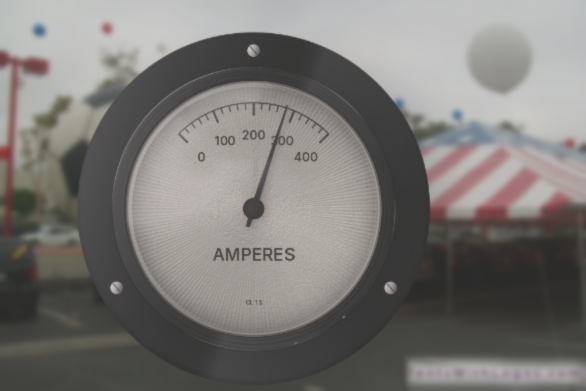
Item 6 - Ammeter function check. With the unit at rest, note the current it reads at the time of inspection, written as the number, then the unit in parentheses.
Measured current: 280 (A)
